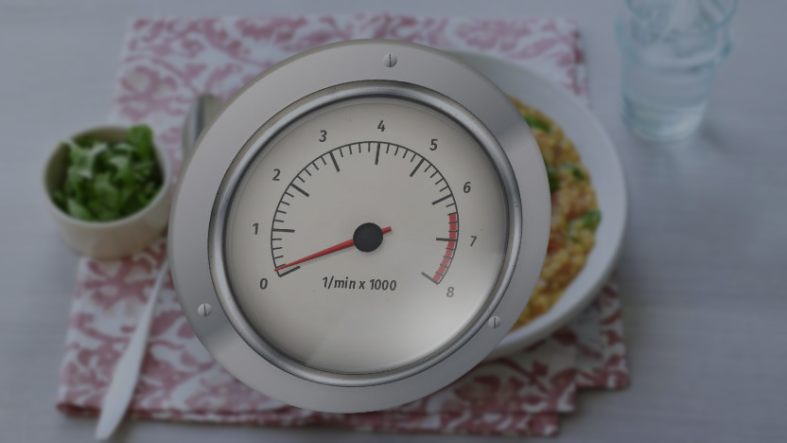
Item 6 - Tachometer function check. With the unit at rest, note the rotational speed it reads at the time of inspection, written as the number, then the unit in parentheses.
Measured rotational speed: 200 (rpm)
